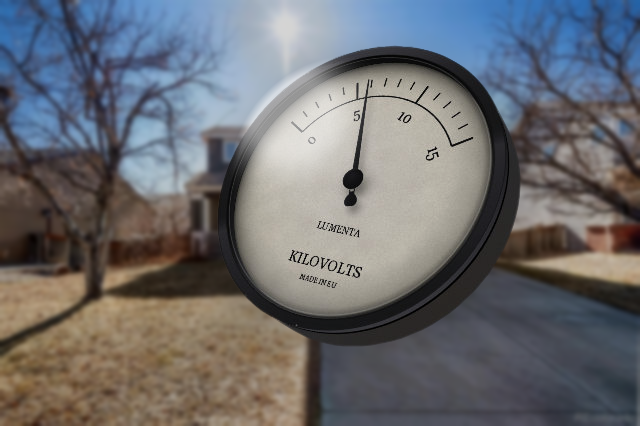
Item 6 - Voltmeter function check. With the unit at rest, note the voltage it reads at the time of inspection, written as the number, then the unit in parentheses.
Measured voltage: 6 (kV)
